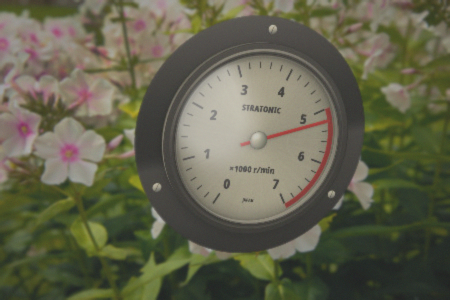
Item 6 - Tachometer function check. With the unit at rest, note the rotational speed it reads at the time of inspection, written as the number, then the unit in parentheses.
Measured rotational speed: 5200 (rpm)
